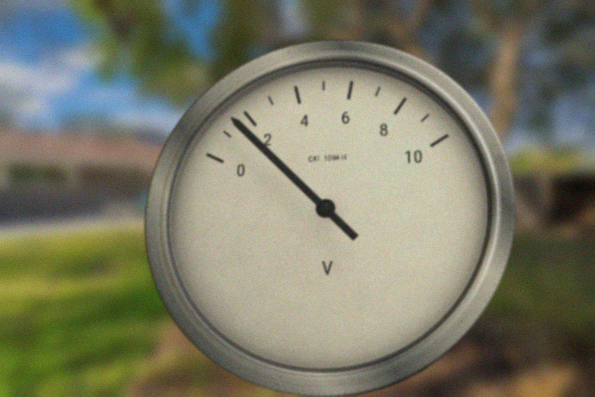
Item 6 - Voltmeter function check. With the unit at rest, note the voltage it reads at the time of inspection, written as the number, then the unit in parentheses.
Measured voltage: 1.5 (V)
